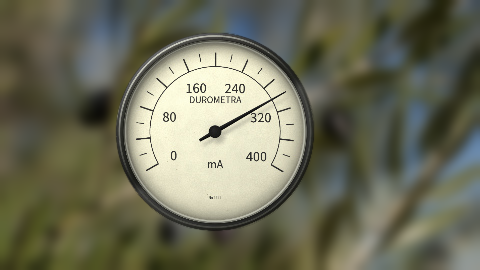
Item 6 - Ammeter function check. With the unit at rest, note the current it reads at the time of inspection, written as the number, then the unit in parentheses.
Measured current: 300 (mA)
